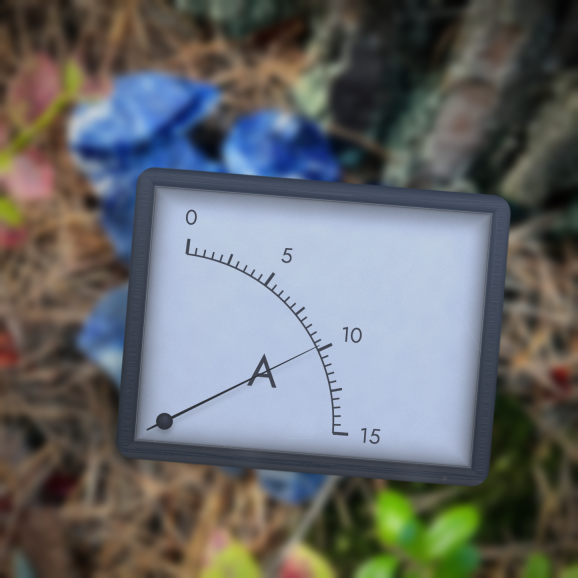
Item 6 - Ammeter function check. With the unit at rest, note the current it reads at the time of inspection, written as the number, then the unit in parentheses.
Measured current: 9.75 (A)
